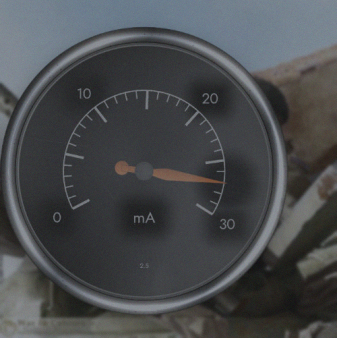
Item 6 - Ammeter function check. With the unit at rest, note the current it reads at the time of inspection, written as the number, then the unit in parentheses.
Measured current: 27 (mA)
